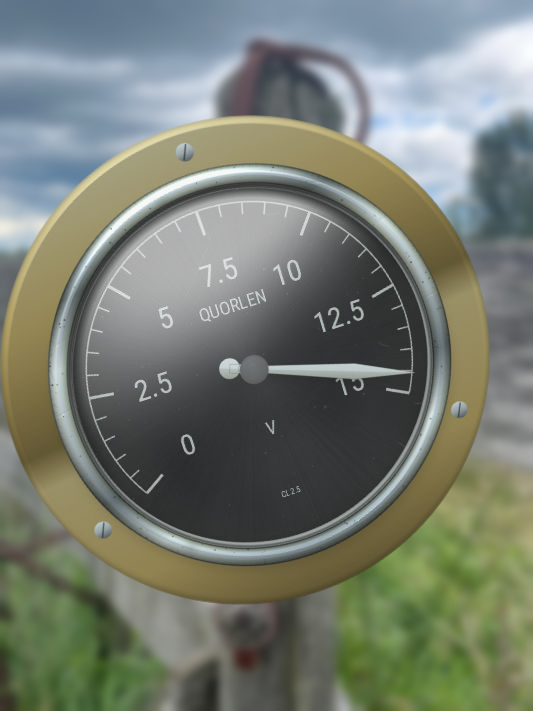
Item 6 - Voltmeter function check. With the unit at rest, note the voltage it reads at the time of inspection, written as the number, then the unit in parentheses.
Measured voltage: 14.5 (V)
